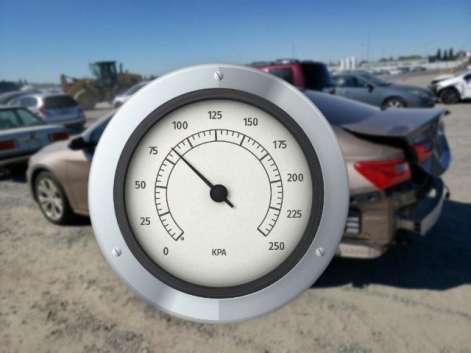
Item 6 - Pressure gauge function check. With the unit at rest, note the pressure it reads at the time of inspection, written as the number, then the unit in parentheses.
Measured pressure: 85 (kPa)
